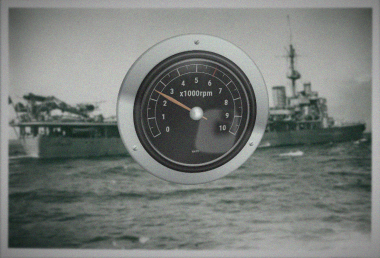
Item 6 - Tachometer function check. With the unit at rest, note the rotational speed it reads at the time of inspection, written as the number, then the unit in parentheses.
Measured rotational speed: 2500 (rpm)
